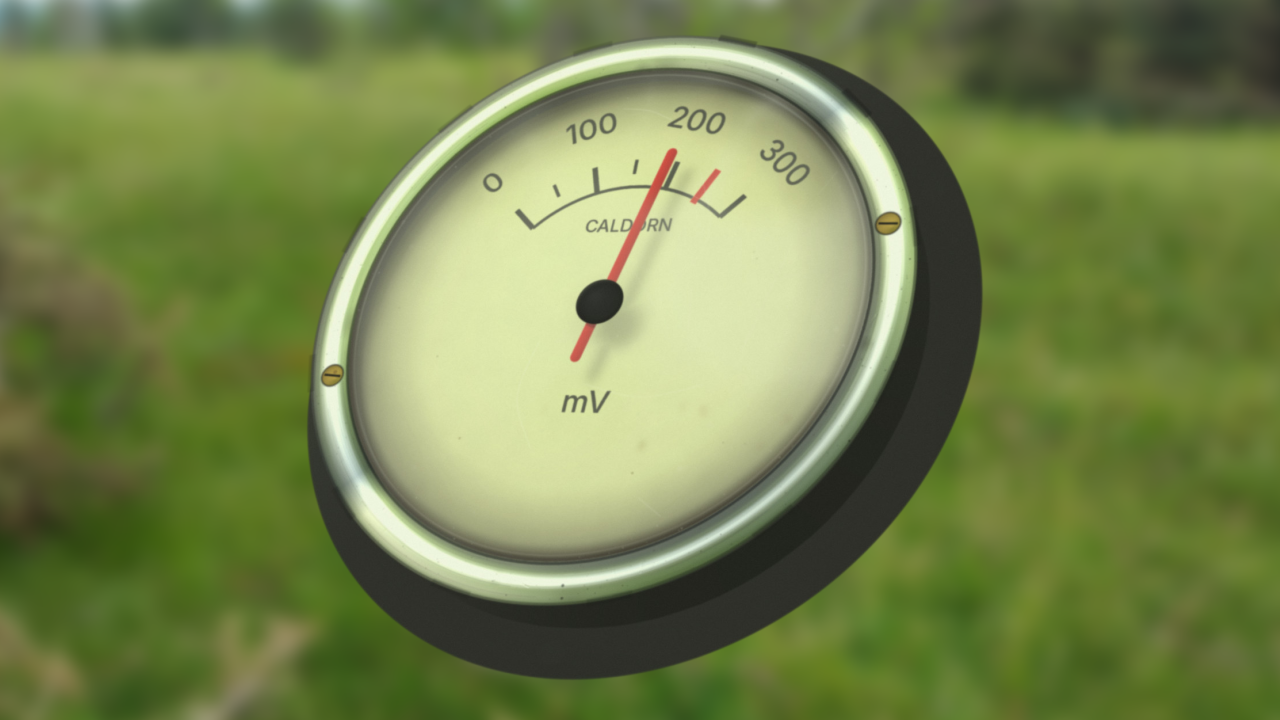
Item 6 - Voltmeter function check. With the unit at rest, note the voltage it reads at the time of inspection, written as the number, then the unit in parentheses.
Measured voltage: 200 (mV)
